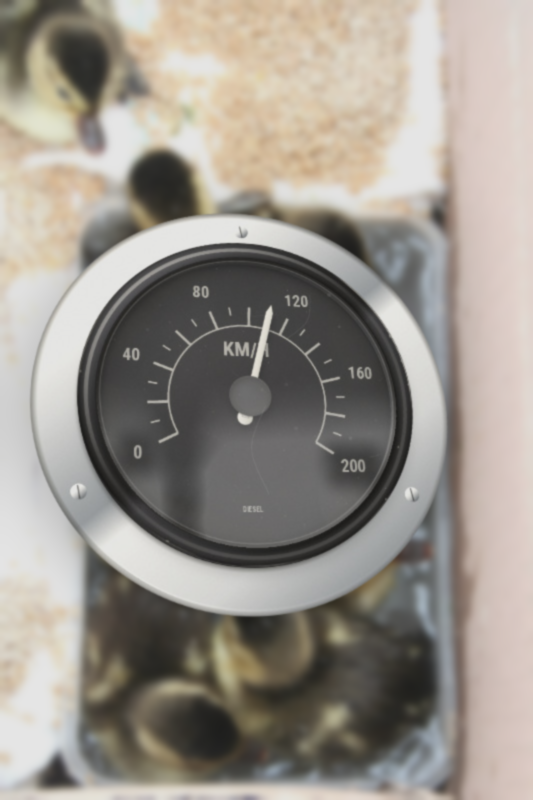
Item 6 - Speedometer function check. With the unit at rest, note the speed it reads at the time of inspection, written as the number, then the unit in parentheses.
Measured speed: 110 (km/h)
